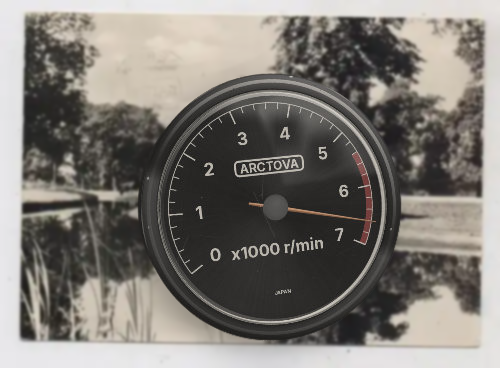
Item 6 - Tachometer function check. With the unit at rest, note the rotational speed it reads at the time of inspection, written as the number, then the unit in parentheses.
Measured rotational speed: 6600 (rpm)
